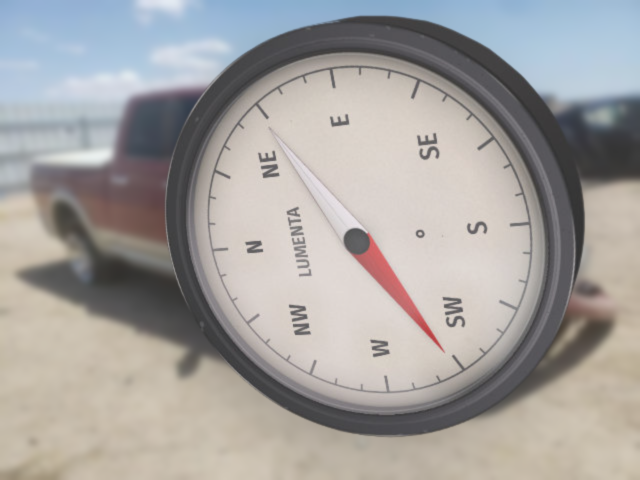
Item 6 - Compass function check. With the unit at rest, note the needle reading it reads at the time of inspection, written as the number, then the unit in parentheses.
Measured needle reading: 240 (°)
